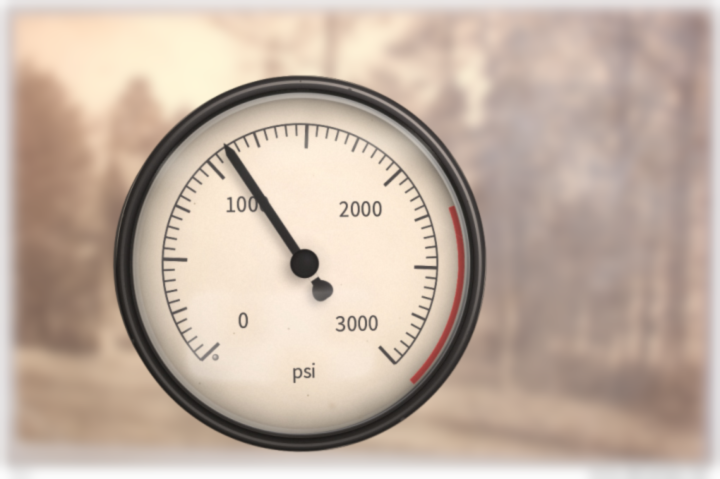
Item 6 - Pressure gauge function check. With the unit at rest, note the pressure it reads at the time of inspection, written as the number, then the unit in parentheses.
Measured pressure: 1100 (psi)
